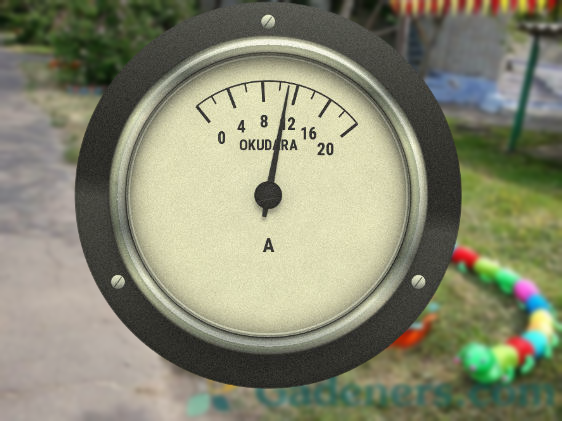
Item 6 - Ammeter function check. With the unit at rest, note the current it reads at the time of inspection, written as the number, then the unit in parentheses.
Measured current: 11 (A)
